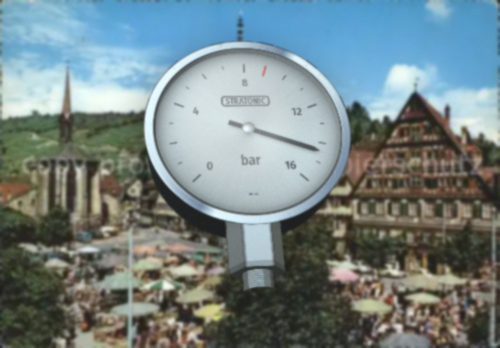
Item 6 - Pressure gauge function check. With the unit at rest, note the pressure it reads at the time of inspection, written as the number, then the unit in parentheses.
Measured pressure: 14.5 (bar)
